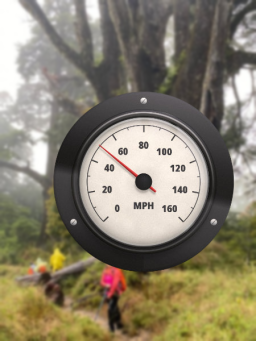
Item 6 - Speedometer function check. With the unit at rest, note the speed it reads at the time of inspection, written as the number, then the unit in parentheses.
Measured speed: 50 (mph)
